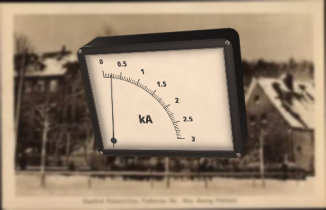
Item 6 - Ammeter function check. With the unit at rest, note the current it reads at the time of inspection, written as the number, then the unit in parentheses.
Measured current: 0.25 (kA)
